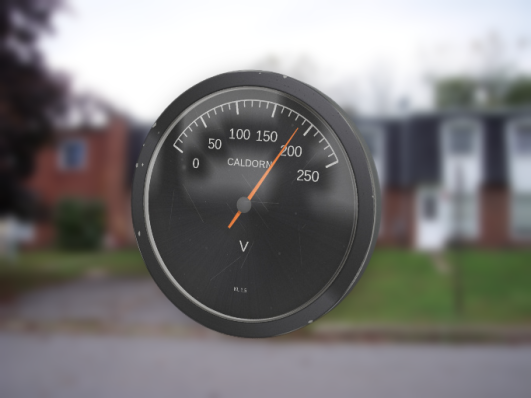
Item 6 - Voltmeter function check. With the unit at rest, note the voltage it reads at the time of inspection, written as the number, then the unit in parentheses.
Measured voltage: 190 (V)
